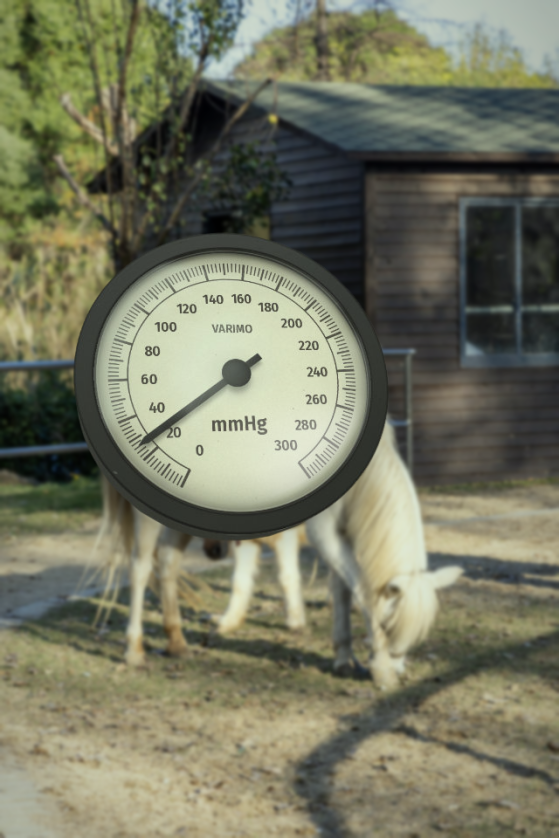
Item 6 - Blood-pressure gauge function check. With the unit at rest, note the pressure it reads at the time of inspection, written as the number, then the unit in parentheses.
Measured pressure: 26 (mmHg)
